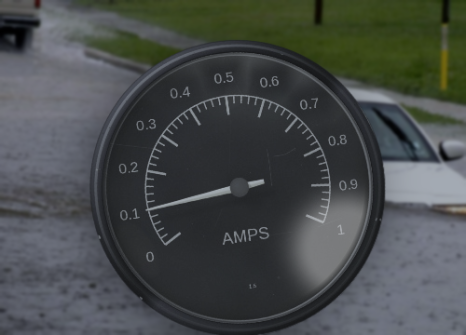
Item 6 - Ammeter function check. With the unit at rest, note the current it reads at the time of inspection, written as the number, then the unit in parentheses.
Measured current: 0.1 (A)
